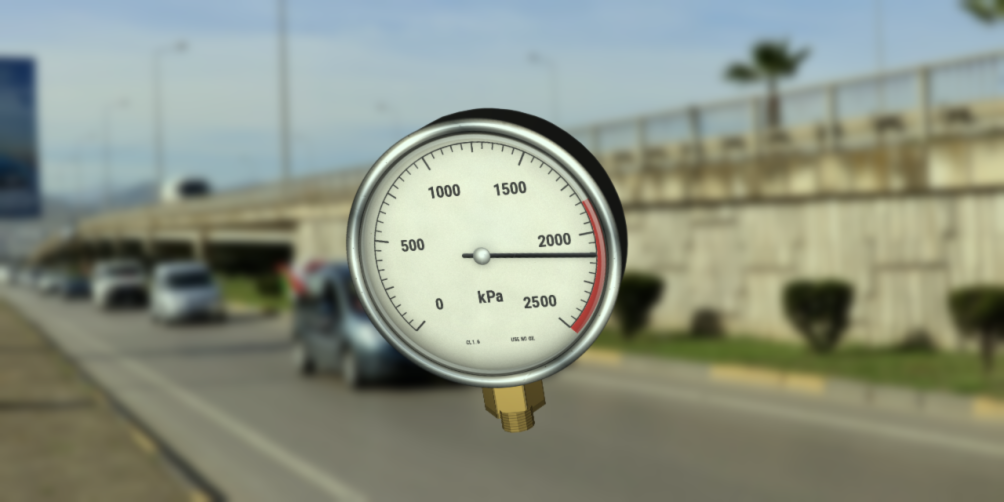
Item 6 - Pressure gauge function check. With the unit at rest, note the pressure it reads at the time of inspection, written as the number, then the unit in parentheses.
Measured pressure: 2100 (kPa)
